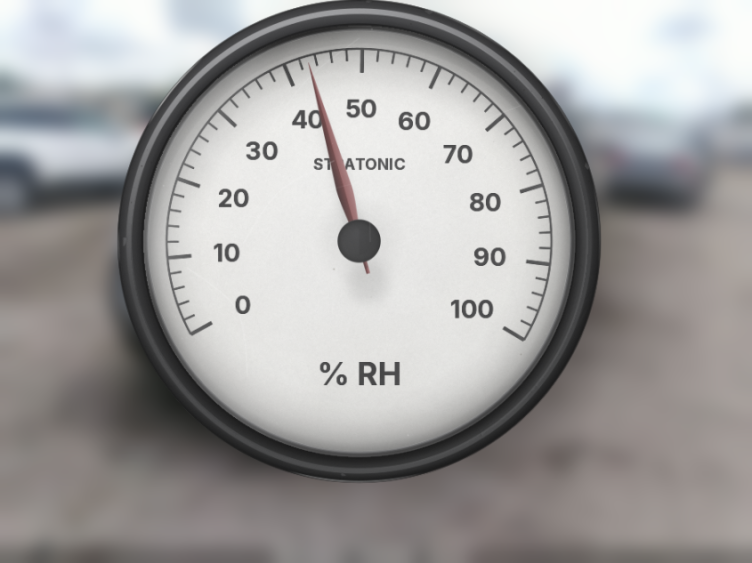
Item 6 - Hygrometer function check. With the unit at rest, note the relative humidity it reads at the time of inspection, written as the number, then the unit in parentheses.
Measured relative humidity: 43 (%)
